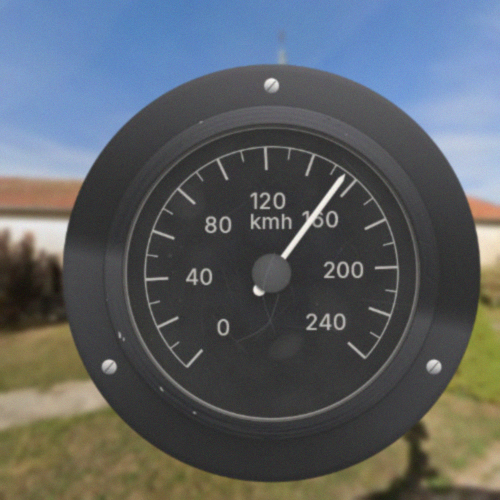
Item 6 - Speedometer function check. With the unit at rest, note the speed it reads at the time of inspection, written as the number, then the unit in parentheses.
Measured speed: 155 (km/h)
